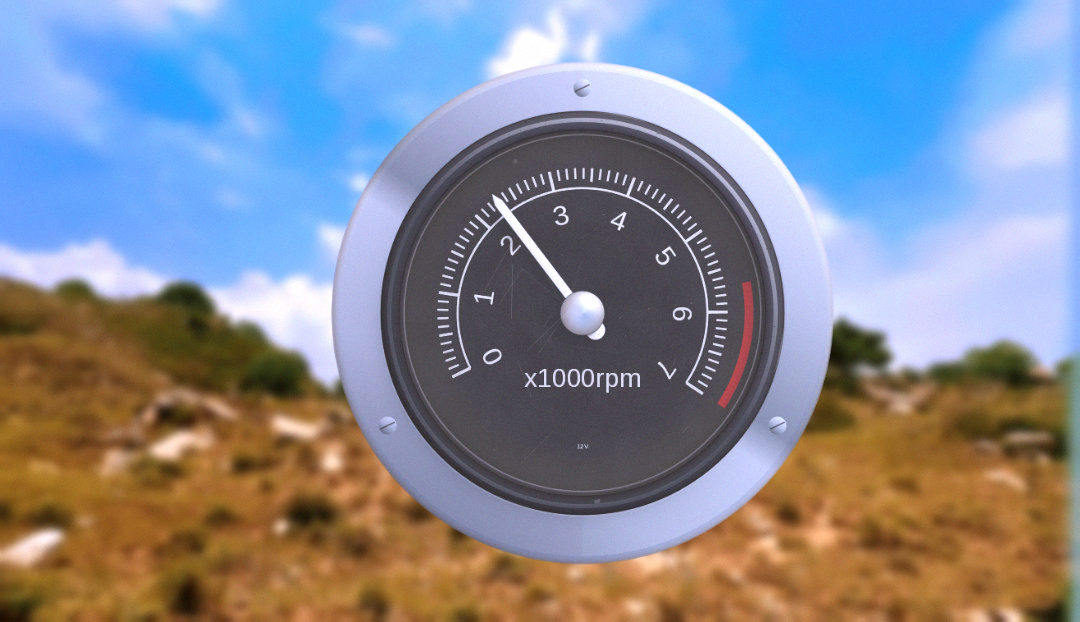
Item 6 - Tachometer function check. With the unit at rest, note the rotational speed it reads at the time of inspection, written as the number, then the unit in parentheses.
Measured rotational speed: 2300 (rpm)
